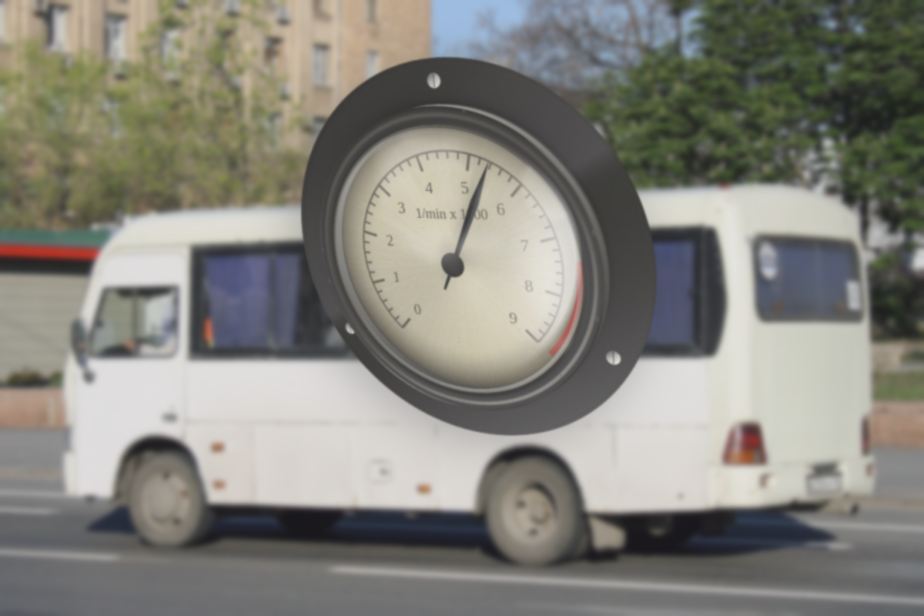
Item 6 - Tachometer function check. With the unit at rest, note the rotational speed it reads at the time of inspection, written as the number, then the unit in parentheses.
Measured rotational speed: 5400 (rpm)
